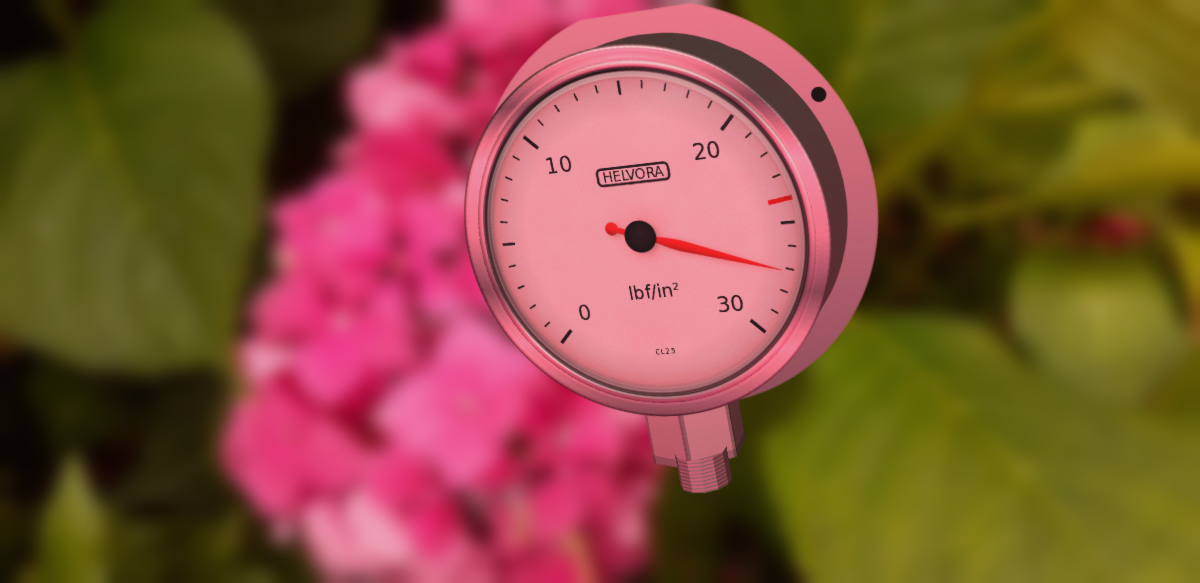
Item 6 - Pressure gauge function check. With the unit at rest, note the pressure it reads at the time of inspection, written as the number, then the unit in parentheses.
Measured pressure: 27 (psi)
